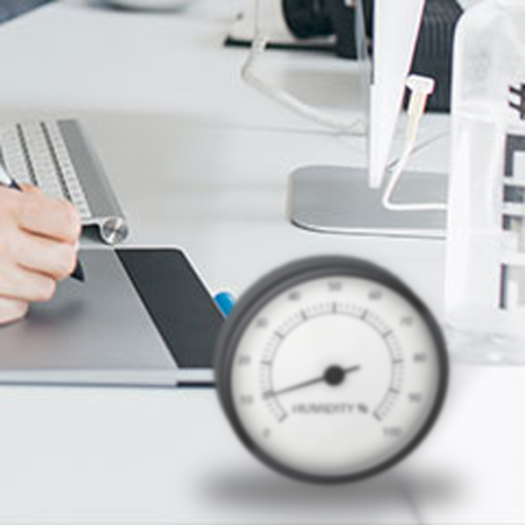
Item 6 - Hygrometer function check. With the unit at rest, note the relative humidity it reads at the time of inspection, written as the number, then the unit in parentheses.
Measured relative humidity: 10 (%)
